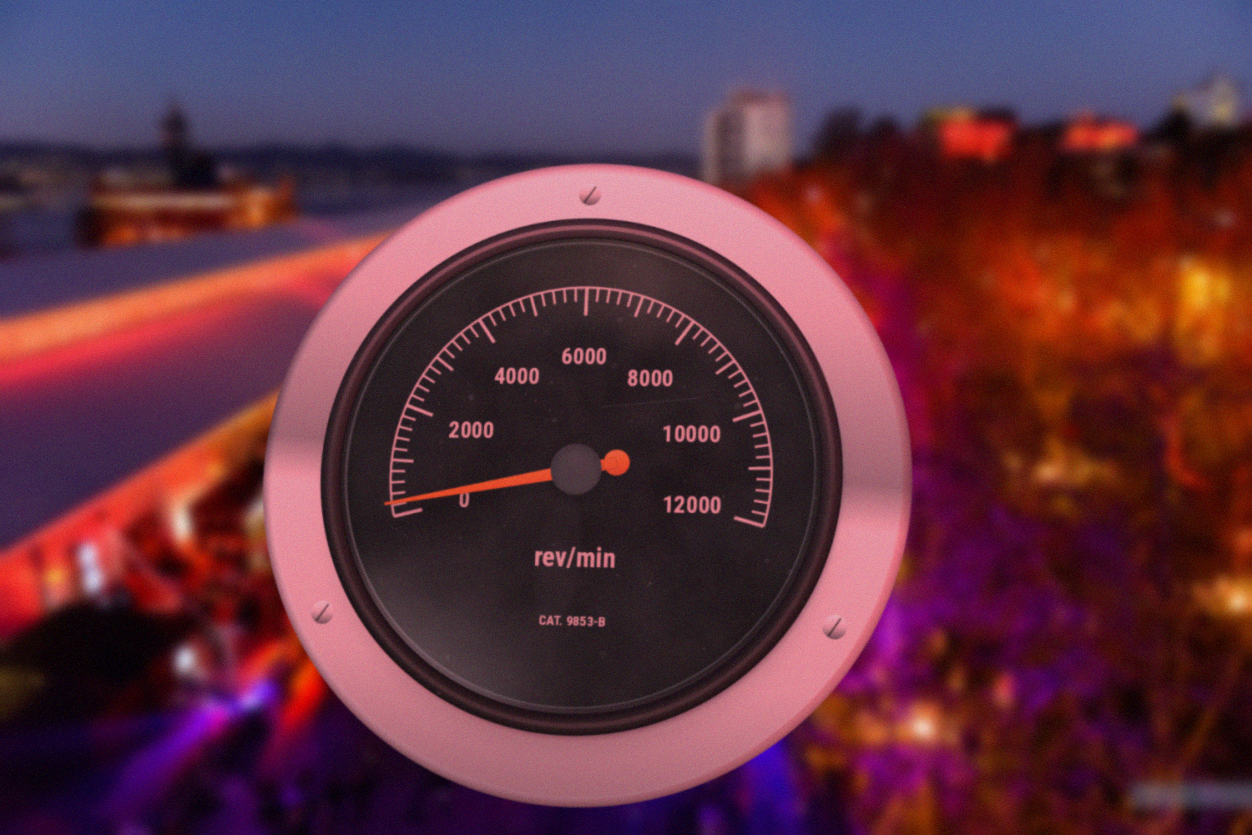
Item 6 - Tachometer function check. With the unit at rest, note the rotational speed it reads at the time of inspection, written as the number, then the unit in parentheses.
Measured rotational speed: 200 (rpm)
